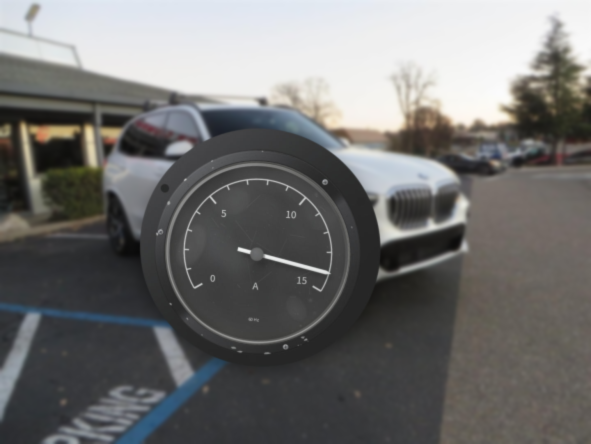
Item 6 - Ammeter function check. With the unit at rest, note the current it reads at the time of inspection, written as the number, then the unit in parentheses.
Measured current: 14 (A)
